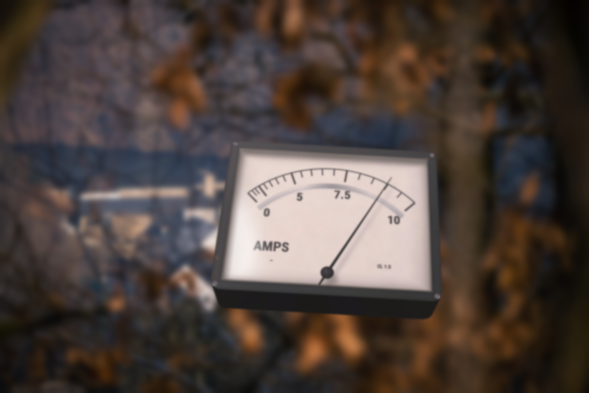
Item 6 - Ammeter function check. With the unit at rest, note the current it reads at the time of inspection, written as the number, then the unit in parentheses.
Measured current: 9 (A)
